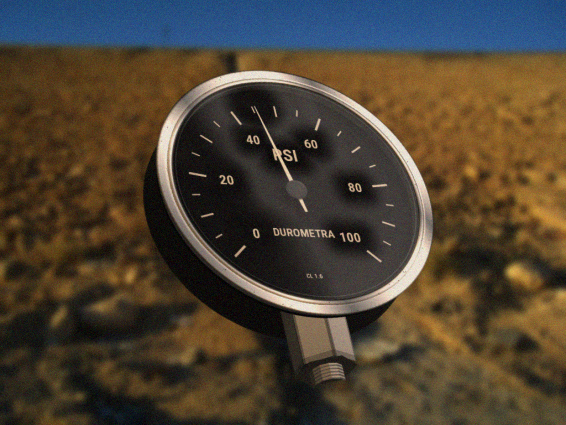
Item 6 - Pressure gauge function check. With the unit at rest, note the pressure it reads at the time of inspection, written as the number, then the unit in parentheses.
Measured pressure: 45 (psi)
